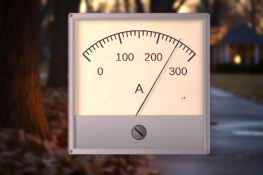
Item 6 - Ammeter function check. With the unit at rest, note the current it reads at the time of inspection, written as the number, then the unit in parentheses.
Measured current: 250 (A)
